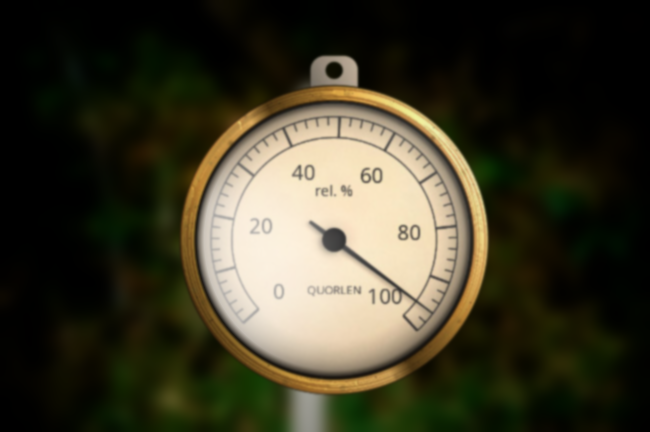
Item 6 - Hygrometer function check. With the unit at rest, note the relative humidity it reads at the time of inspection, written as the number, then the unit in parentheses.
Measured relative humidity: 96 (%)
